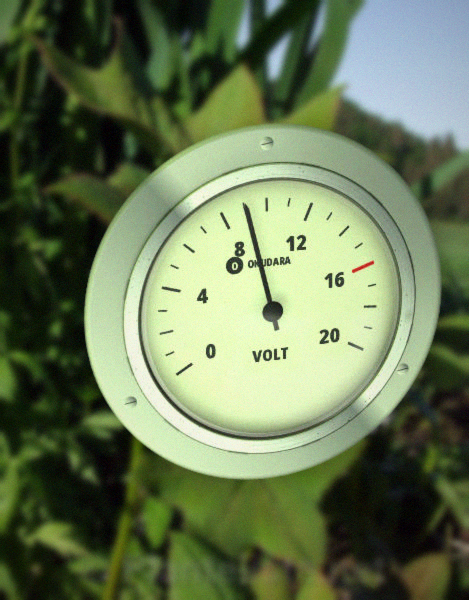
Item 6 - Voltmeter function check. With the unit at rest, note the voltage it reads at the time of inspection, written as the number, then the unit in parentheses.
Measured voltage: 9 (V)
